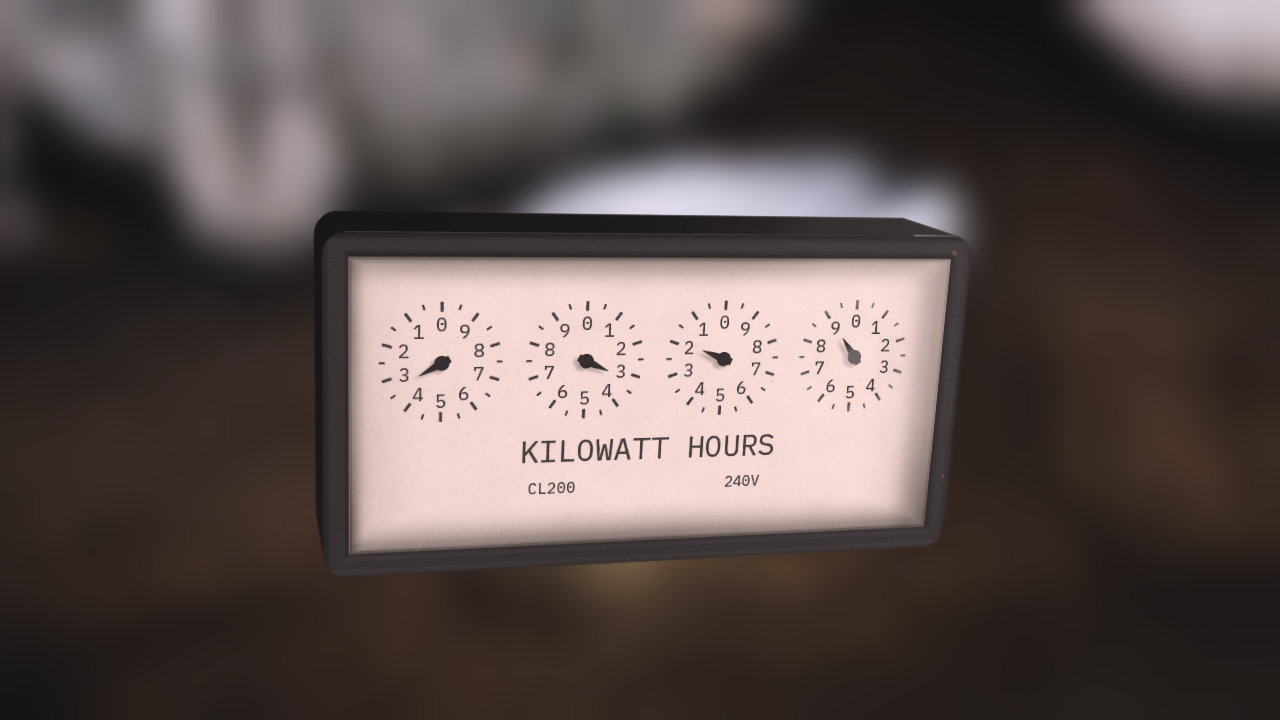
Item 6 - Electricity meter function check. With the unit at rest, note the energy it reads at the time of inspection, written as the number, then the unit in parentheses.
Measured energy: 3319 (kWh)
